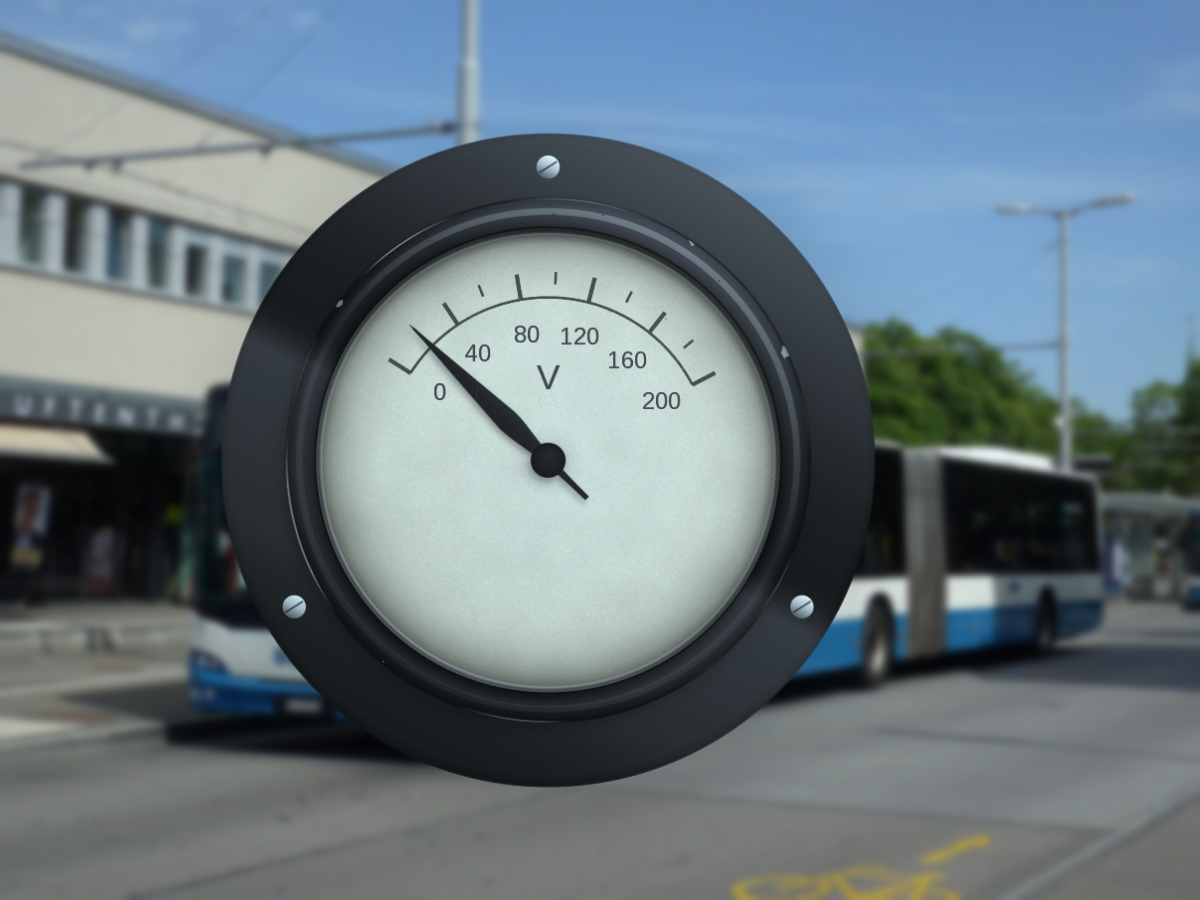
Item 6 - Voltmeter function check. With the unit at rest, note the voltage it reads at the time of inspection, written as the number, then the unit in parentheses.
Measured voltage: 20 (V)
